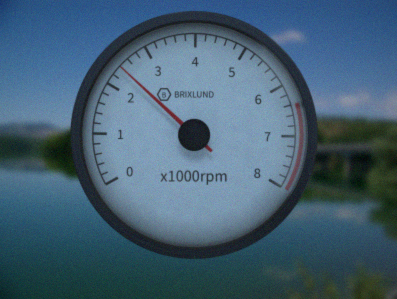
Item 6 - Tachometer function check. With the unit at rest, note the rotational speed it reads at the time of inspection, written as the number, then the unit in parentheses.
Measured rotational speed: 2400 (rpm)
